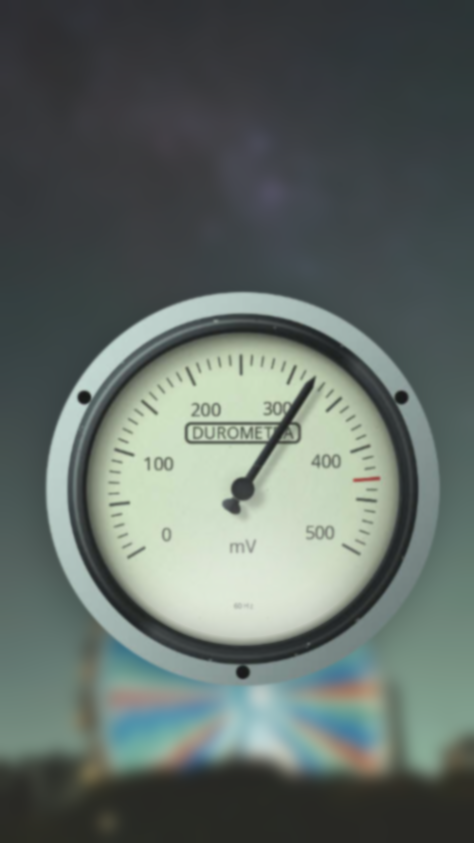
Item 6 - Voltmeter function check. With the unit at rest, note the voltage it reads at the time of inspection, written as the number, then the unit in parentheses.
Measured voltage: 320 (mV)
